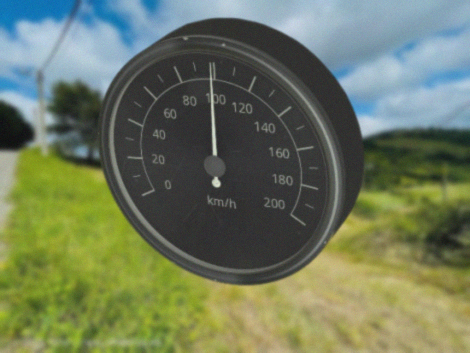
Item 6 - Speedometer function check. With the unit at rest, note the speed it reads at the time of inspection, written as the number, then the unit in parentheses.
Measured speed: 100 (km/h)
